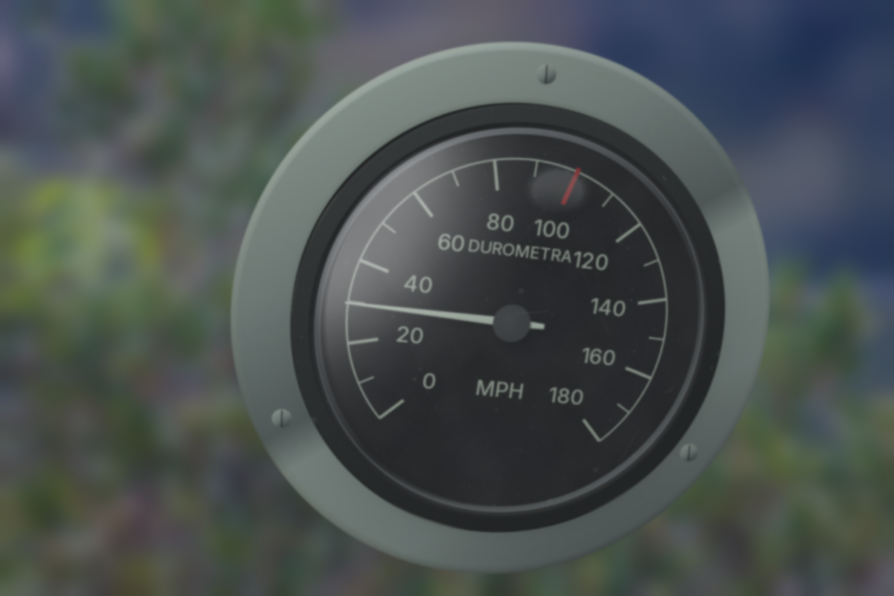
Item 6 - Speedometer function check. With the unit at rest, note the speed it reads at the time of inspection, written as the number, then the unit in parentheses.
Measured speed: 30 (mph)
